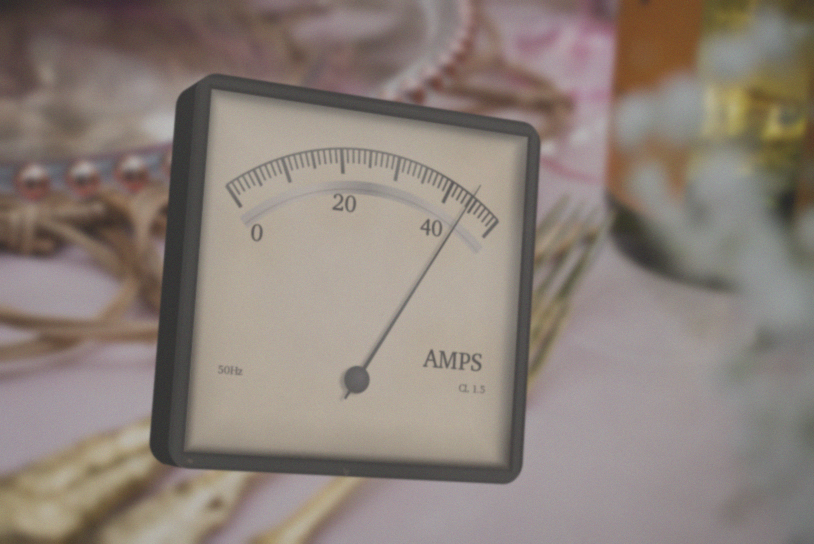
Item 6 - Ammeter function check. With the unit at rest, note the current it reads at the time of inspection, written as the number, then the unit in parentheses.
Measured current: 44 (A)
